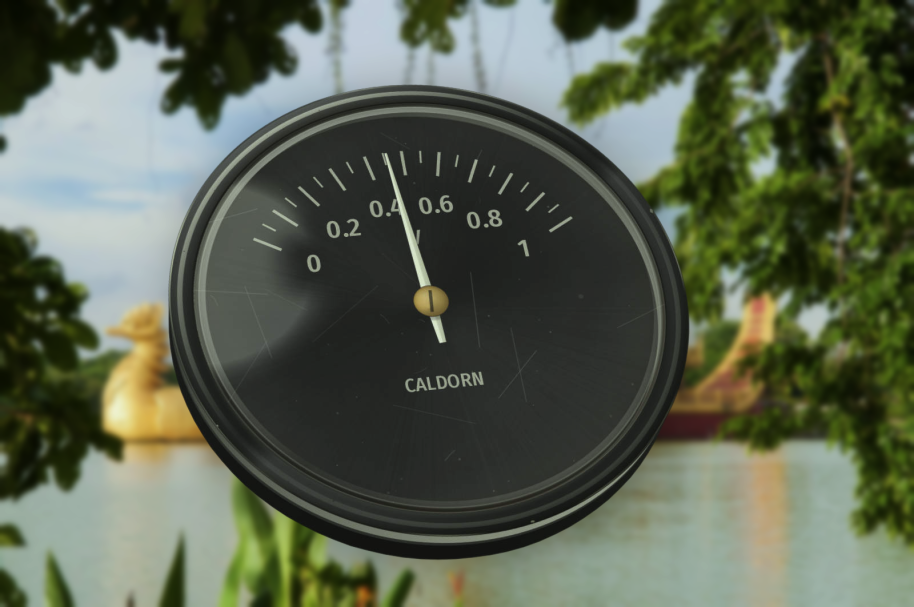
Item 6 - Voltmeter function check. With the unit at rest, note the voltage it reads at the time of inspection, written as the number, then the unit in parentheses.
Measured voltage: 0.45 (V)
